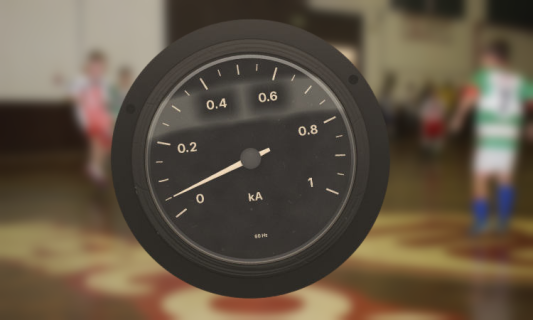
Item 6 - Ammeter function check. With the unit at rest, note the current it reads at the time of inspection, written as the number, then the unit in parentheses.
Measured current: 0.05 (kA)
